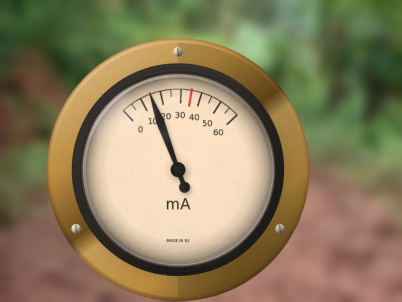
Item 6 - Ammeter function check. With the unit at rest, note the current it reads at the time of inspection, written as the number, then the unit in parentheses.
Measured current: 15 (mA)
